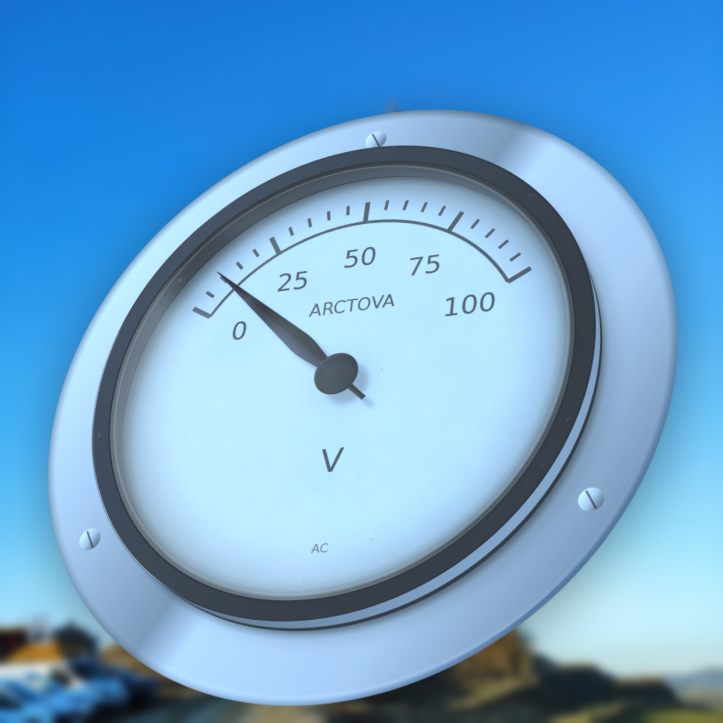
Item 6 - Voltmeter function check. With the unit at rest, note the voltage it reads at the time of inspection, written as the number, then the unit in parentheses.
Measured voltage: 10 (V)
